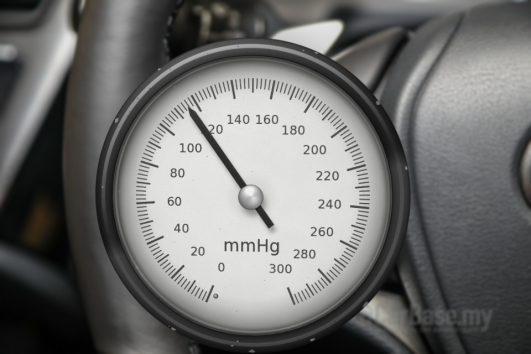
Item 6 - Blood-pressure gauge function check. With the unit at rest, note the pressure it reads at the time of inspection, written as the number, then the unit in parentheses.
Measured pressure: 116 (mmHg)
